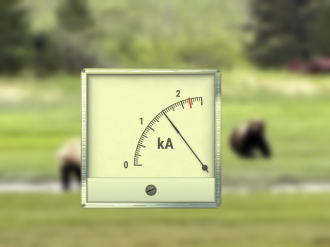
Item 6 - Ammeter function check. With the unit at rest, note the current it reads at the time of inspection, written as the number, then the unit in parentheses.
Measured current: 1.5 (kA)
